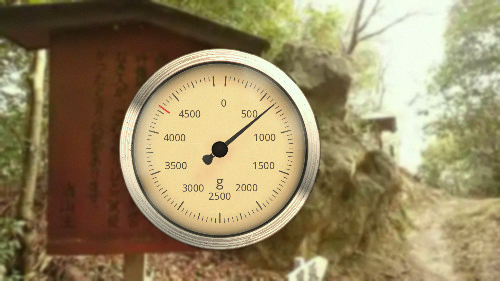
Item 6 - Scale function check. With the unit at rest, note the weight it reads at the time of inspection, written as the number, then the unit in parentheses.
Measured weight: 650 (g)
